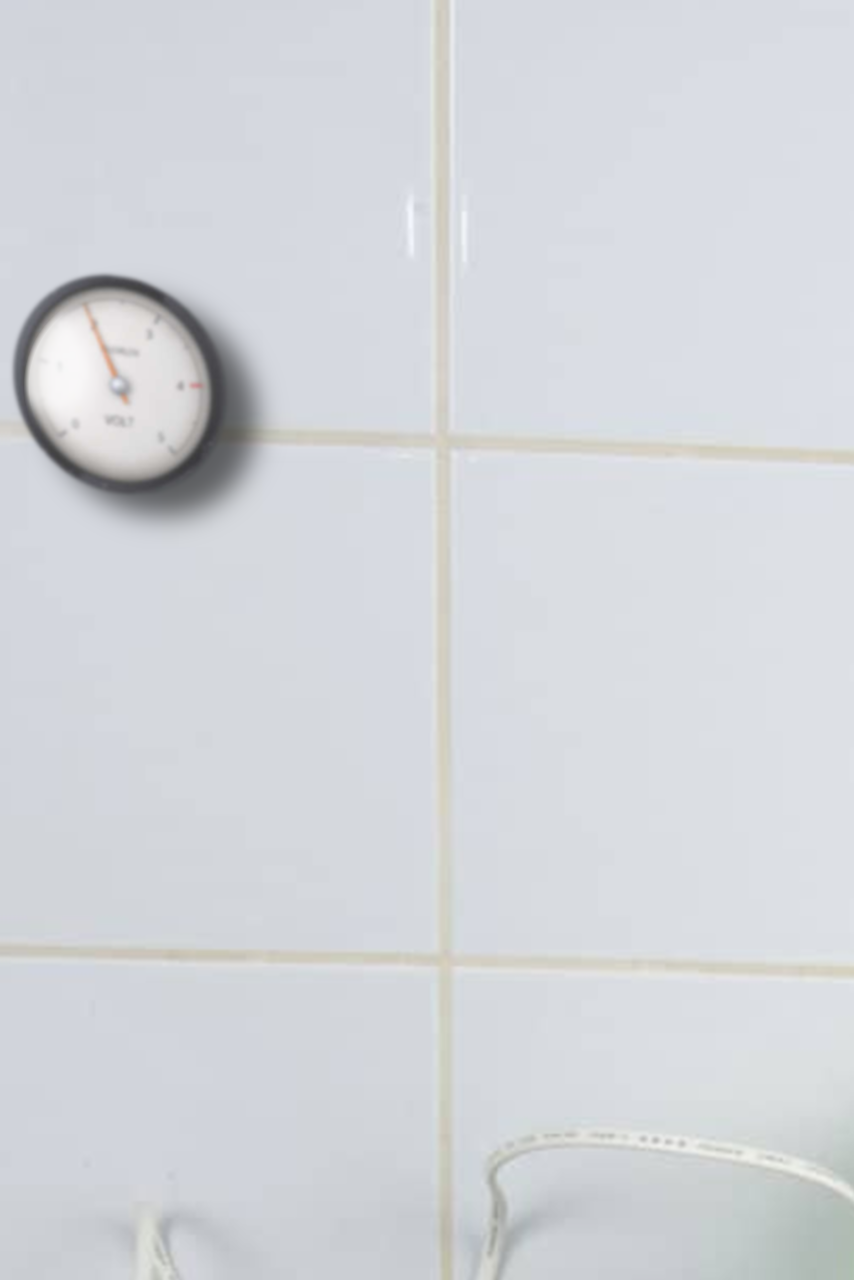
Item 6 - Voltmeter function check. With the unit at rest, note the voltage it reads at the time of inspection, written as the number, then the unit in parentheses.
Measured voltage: 2 (V)
